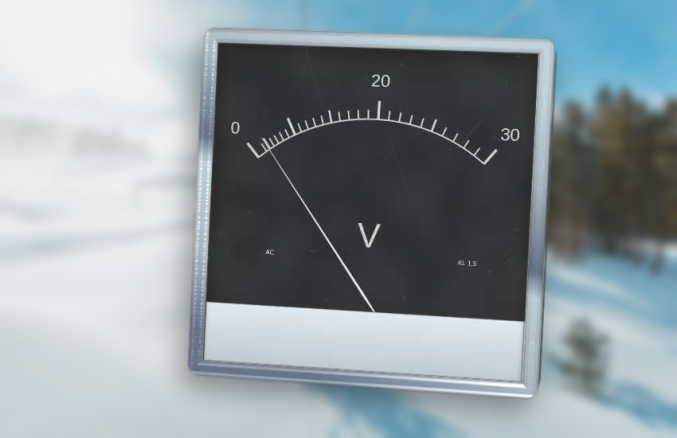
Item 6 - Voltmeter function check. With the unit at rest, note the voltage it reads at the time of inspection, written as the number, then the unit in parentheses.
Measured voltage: 5 (V)
